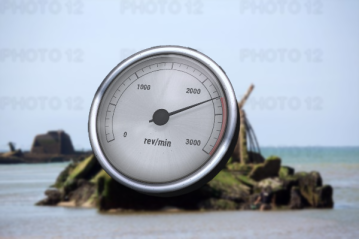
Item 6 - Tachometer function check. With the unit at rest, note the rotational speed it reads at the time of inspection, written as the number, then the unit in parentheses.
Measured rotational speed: 2300 (rpm)
